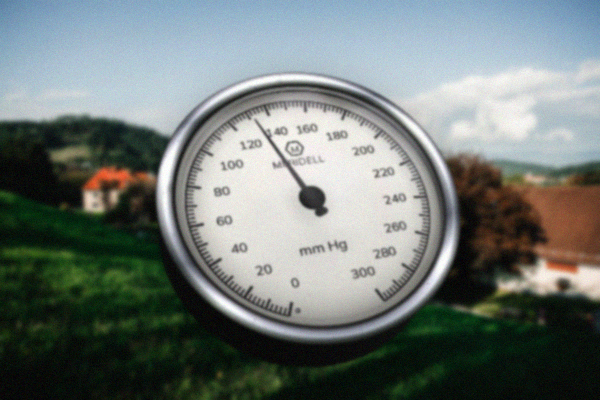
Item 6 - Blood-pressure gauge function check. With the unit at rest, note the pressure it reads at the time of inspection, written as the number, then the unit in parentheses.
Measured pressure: 130 (mmHg)
